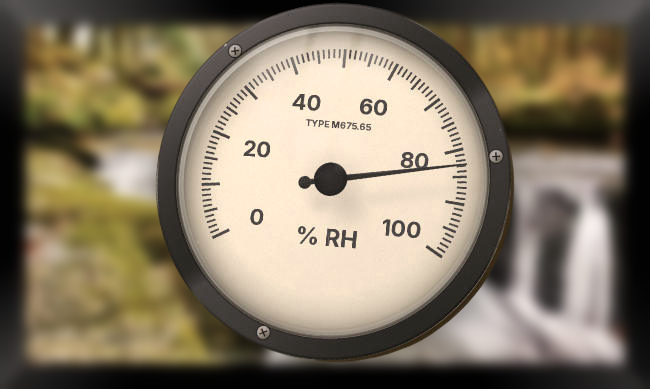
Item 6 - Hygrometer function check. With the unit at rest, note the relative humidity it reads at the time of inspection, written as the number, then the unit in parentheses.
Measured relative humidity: 83 (%)
